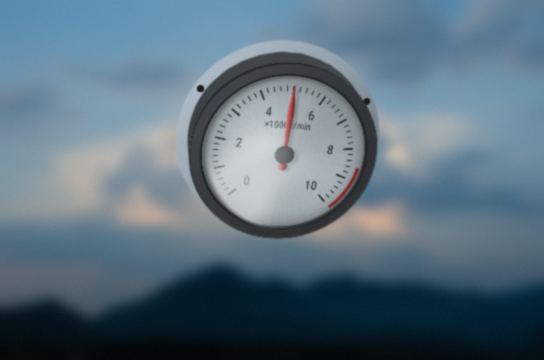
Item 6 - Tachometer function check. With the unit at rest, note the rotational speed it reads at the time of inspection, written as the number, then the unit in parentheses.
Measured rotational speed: 5000 (rpm)
